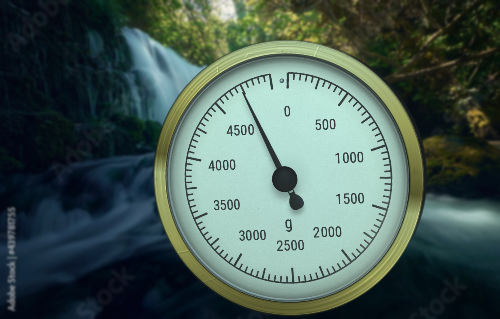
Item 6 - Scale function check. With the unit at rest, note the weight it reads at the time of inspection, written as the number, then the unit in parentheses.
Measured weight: 4750 (g)
